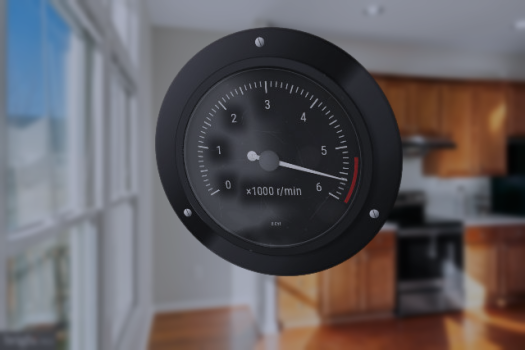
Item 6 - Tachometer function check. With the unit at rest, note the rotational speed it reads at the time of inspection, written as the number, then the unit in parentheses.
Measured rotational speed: 5600 (rpm)
